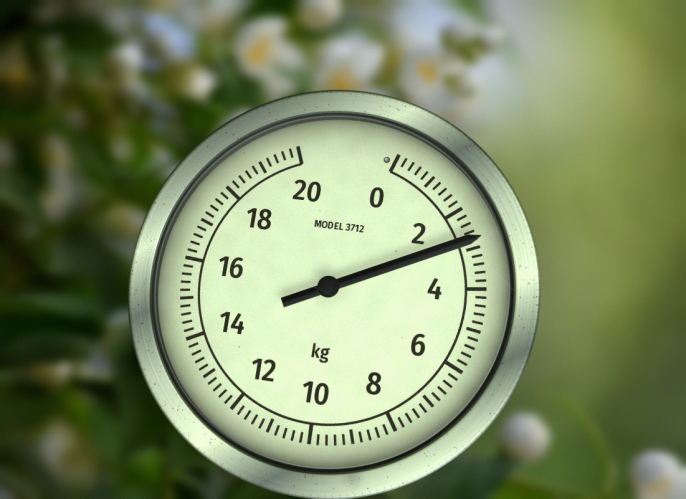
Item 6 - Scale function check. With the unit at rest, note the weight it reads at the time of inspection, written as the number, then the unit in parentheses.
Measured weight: 2.8 (kg)
